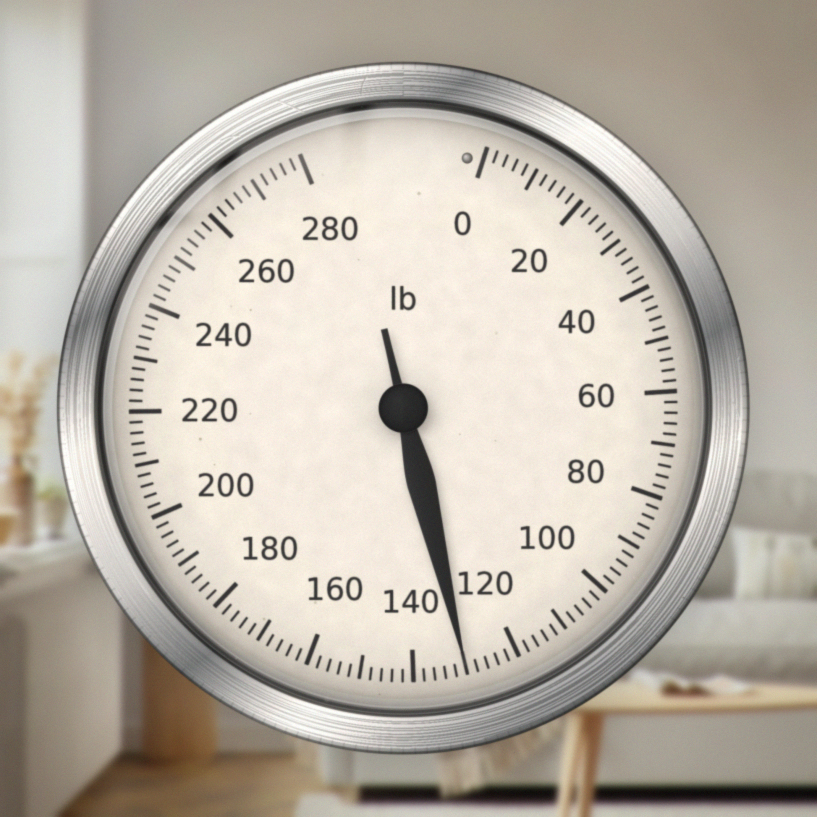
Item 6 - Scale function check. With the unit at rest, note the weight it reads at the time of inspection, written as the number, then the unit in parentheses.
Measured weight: 130 (lb)
